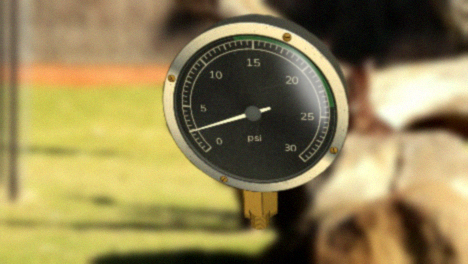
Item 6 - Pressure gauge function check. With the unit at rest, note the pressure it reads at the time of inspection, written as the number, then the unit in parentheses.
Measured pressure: 2.5 (psi)
